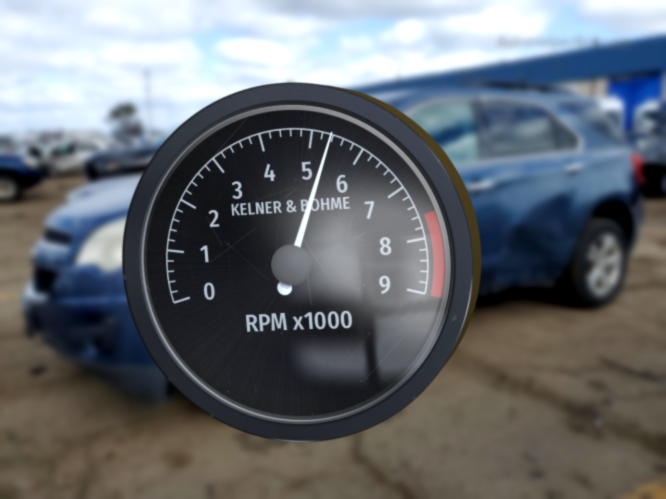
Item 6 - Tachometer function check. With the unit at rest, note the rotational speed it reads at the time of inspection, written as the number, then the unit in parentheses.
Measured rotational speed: 5400 (rpm)
